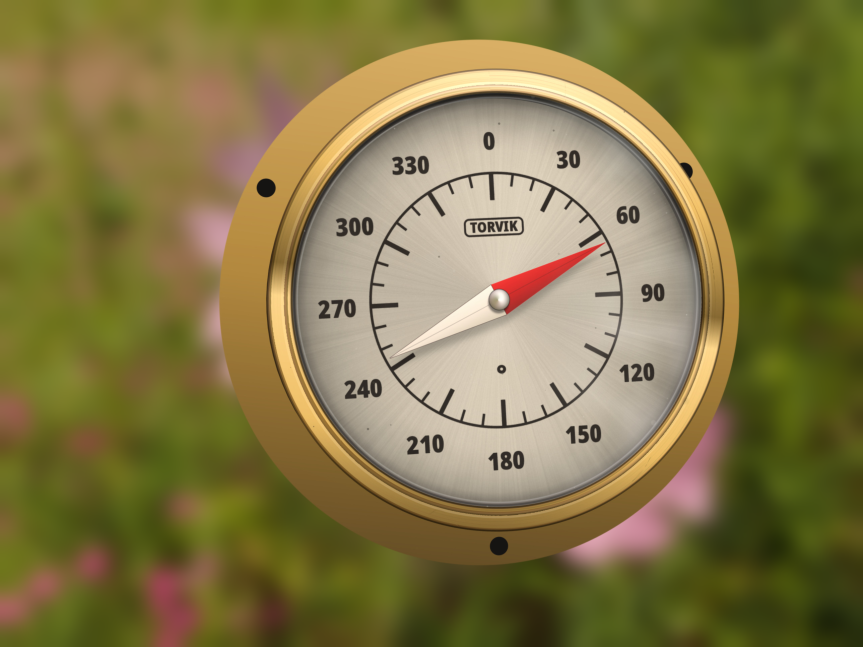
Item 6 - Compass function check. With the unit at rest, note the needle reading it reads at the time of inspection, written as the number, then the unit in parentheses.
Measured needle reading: 65 (°)
